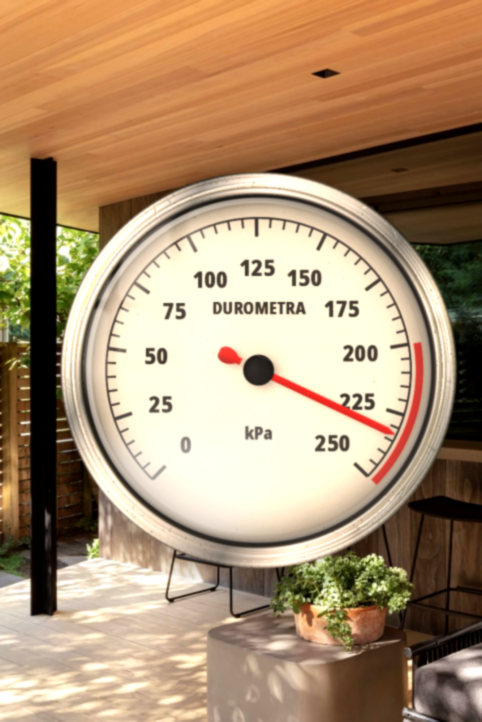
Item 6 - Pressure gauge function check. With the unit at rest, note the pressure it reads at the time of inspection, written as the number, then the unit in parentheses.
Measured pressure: 232.5 (kPa)
